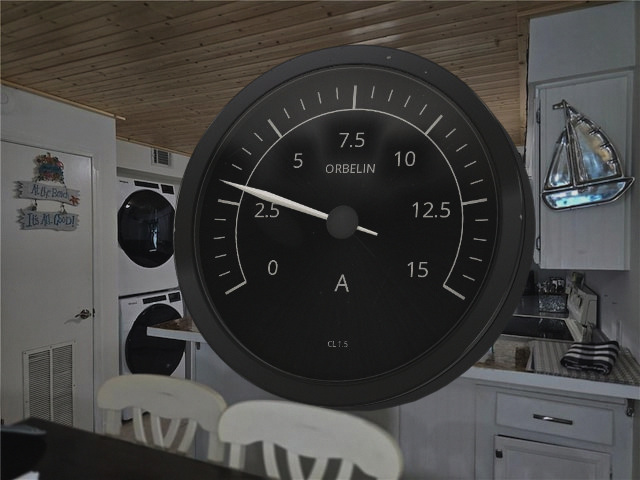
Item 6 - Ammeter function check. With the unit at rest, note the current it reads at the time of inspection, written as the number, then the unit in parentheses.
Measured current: 3 (A)
